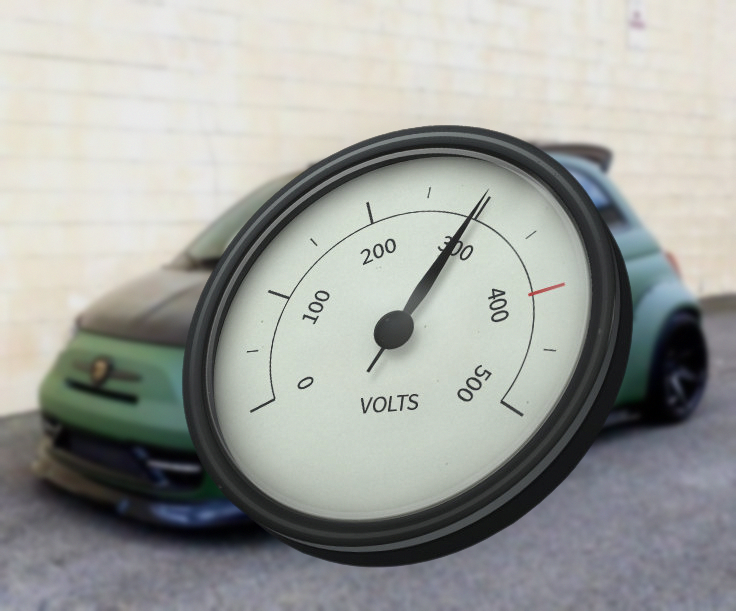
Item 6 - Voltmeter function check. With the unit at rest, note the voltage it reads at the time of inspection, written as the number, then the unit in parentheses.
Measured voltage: 300 (V)
